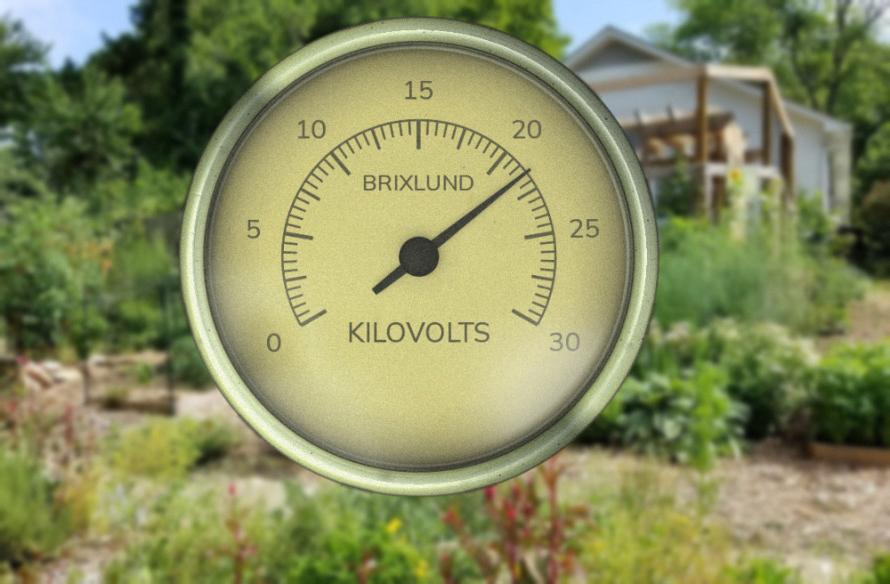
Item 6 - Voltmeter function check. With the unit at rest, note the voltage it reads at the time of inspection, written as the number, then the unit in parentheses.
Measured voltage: 21.5 (kV)
